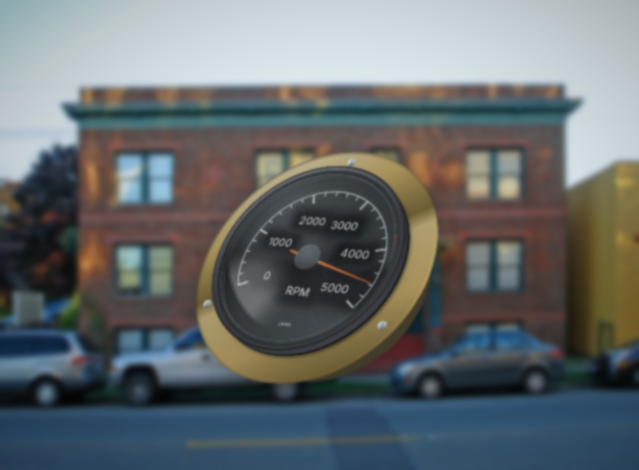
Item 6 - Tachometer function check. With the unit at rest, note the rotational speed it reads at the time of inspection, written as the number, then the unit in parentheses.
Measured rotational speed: 4600 (rpm)
